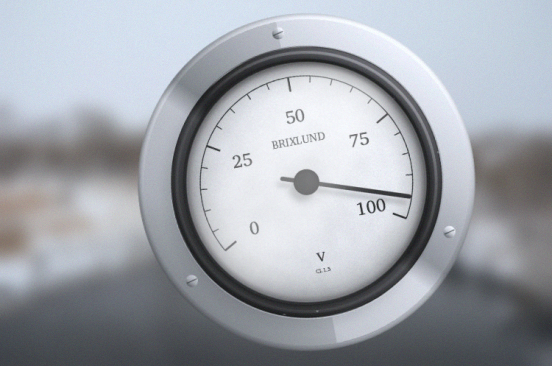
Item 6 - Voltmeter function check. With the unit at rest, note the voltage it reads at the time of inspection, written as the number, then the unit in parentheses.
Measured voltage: 95 (V)
